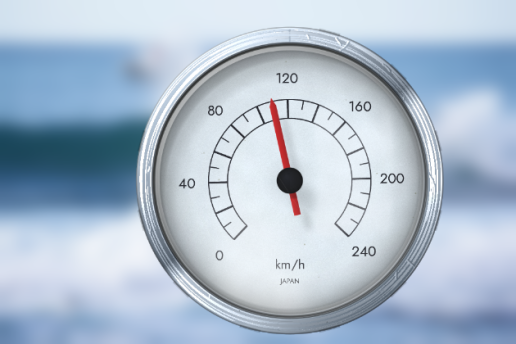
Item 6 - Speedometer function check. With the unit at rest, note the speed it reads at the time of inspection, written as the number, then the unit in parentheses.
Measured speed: 110 (km/h)
